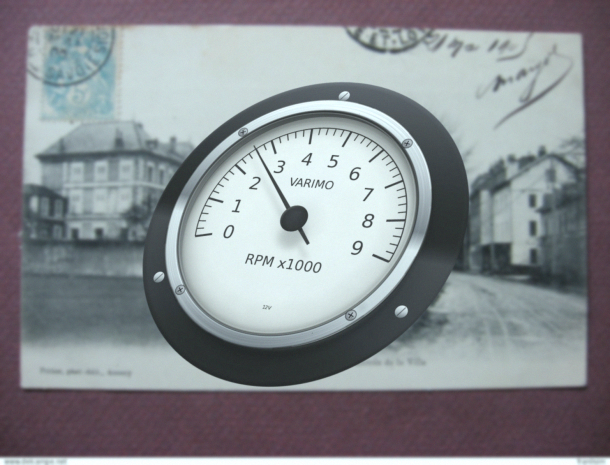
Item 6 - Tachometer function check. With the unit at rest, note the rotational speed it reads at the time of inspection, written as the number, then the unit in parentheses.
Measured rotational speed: 2600 (rpm)
